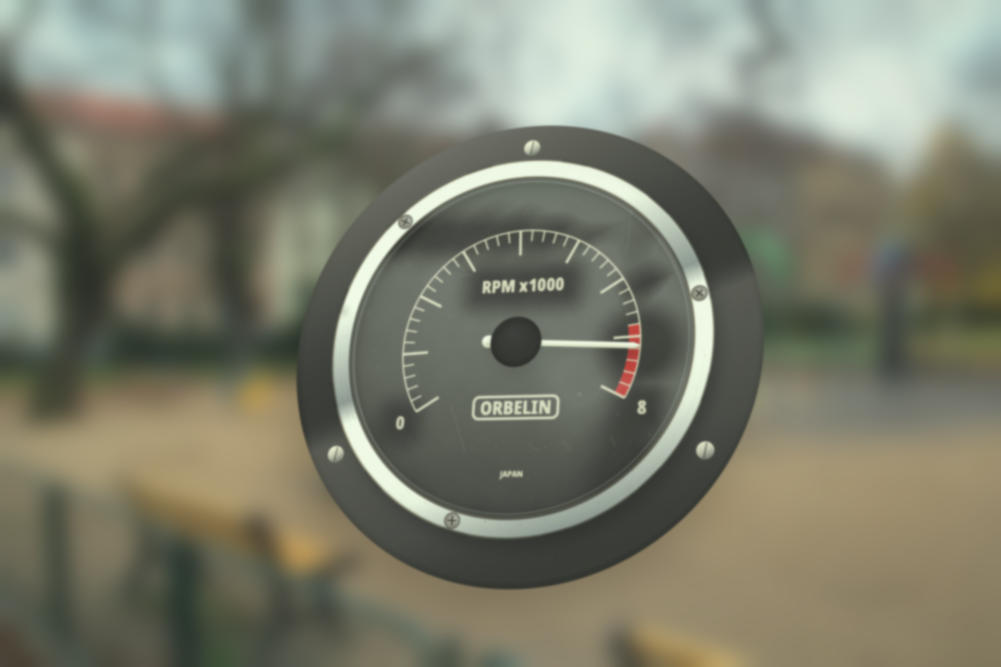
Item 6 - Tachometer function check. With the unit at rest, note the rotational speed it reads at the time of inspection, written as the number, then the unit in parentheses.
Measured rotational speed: 7200 (rpm)
